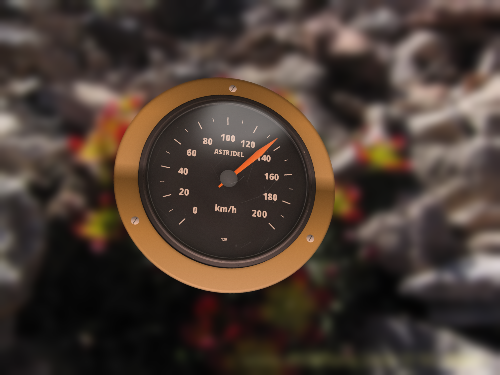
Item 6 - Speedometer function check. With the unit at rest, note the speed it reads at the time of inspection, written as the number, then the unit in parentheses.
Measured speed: 135 (km/h)
